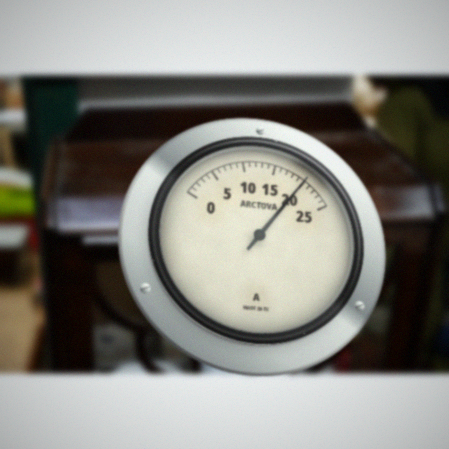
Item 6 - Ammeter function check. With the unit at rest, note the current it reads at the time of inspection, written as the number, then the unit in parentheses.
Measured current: 20 (A)
